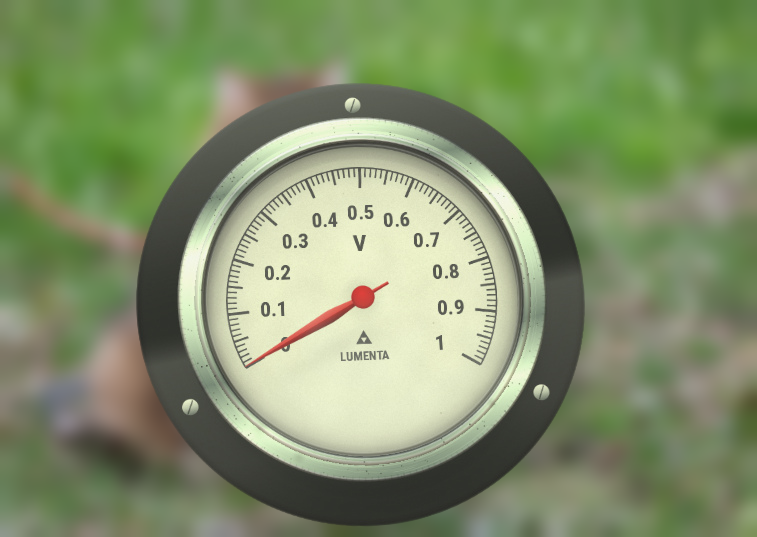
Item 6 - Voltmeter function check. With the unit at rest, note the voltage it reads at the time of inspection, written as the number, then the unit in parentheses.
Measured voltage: 0 (V)
